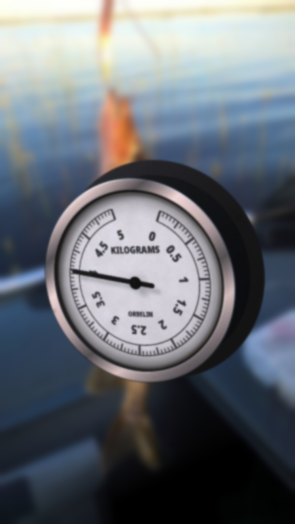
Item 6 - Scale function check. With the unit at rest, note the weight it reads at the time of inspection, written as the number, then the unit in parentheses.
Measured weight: 4 (kg)
